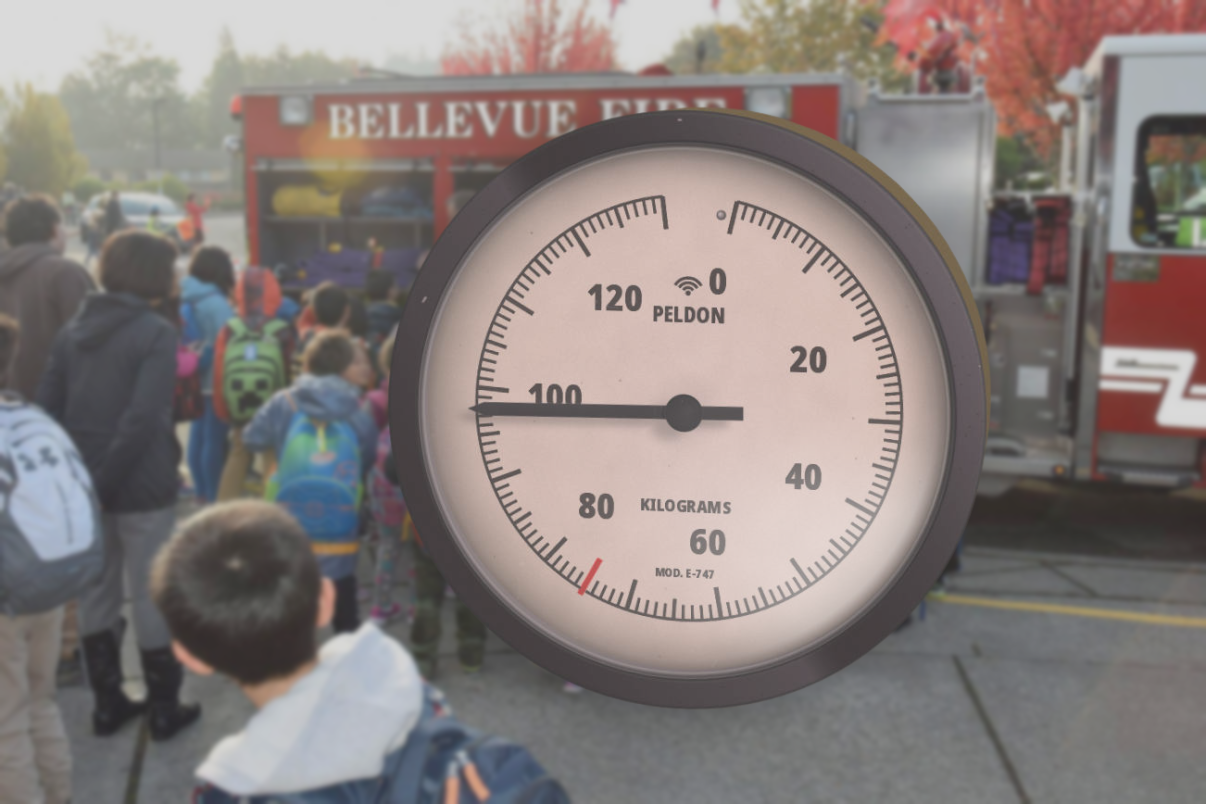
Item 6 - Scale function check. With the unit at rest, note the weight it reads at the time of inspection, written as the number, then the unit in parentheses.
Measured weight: 98 (kg)
